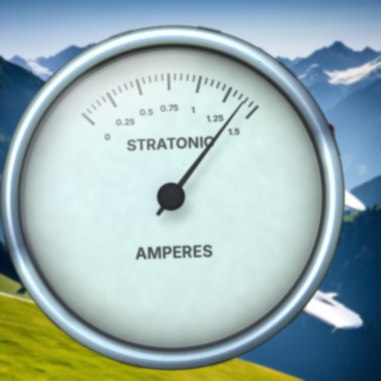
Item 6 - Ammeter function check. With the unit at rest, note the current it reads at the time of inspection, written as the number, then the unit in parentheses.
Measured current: 1.4 (A)
